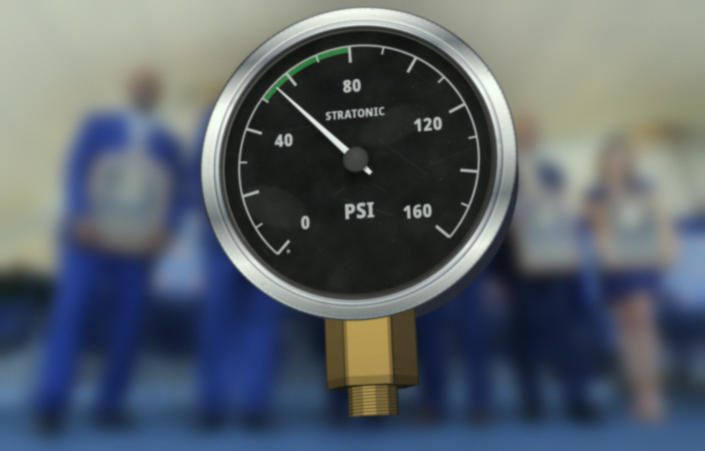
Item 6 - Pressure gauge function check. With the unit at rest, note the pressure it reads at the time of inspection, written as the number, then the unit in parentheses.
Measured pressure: 55 (psi)
